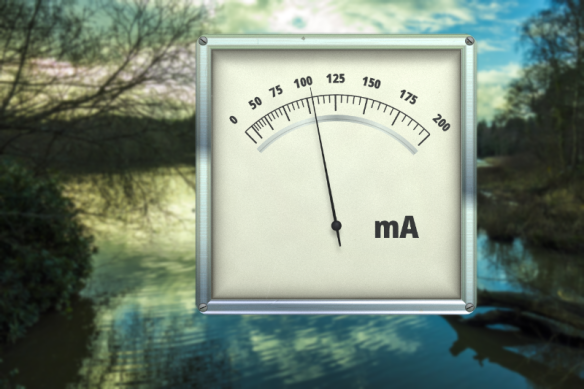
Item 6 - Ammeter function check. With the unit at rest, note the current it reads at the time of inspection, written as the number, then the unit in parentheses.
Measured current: 105 (mA)
